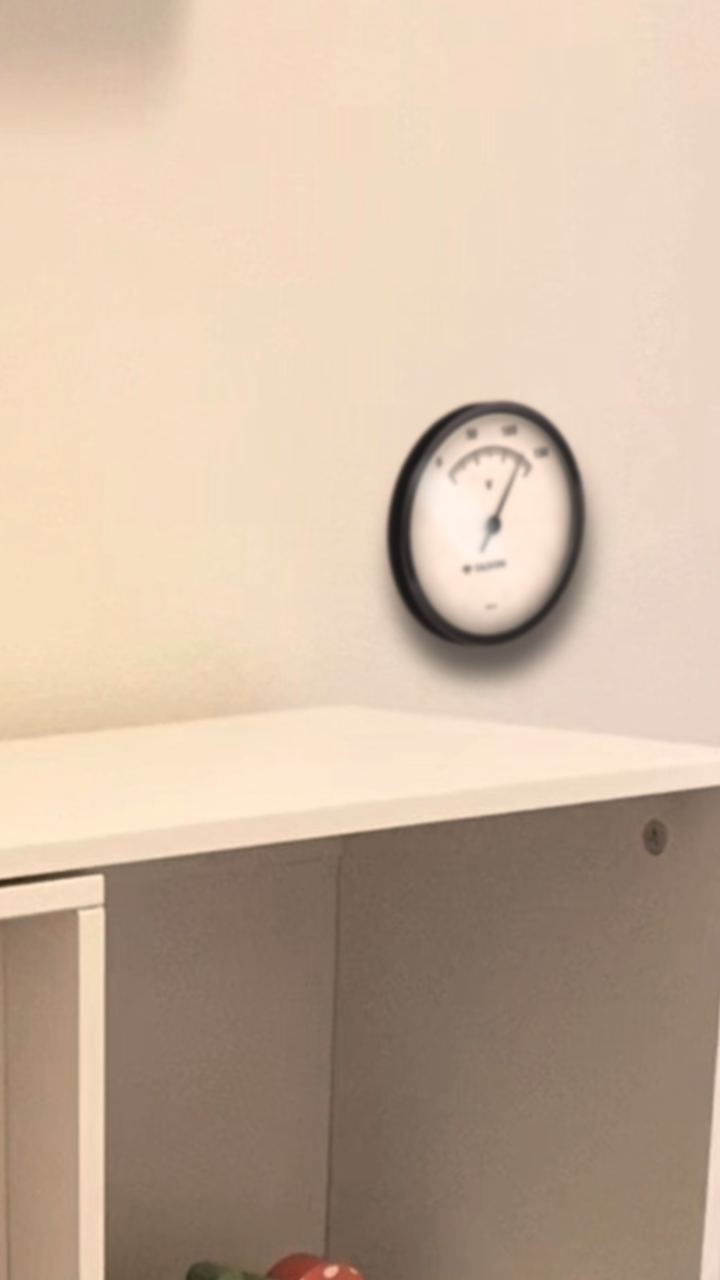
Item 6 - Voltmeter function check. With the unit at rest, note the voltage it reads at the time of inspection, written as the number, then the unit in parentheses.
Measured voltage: 125 (V)
